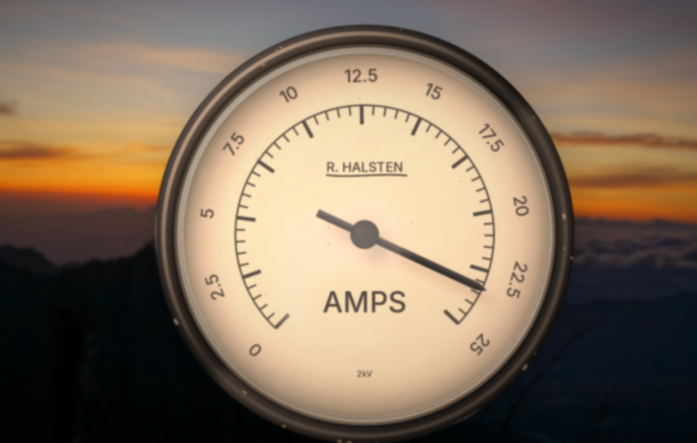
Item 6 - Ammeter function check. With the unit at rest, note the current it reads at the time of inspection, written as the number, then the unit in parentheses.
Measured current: 23.25 (A)
